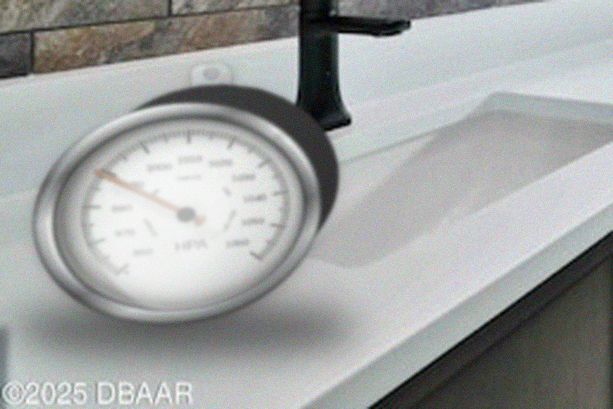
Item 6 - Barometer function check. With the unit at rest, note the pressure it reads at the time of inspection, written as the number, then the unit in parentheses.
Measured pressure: 990 (hPa)
